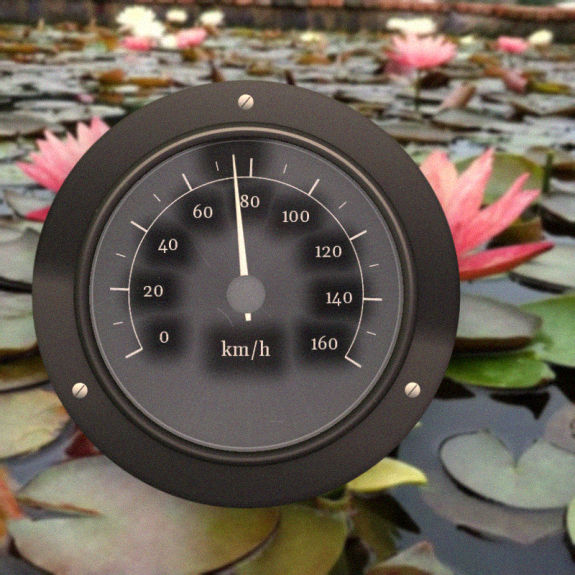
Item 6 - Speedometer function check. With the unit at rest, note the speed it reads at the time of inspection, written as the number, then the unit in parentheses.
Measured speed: 75 (km/h)
